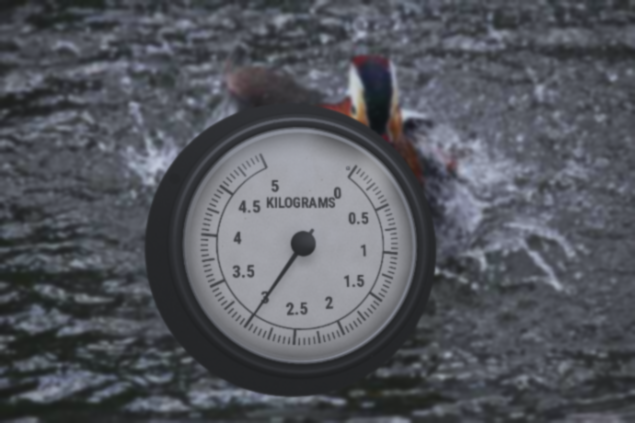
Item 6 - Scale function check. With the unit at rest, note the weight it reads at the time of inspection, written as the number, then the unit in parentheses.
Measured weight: 3 (kg)
